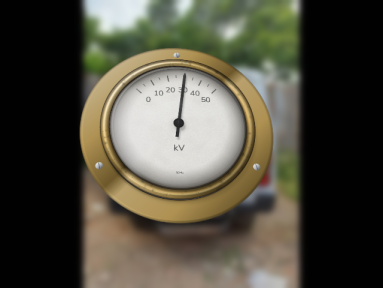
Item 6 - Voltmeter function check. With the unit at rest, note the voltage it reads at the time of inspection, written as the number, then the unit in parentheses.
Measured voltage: 30 (kV)
